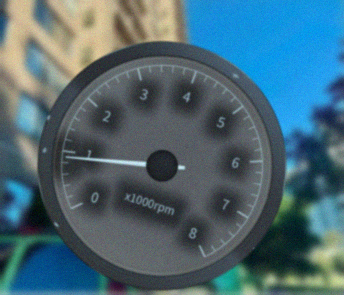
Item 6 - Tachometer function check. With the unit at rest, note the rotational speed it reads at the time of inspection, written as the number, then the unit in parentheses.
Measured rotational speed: 900 (rpm)
